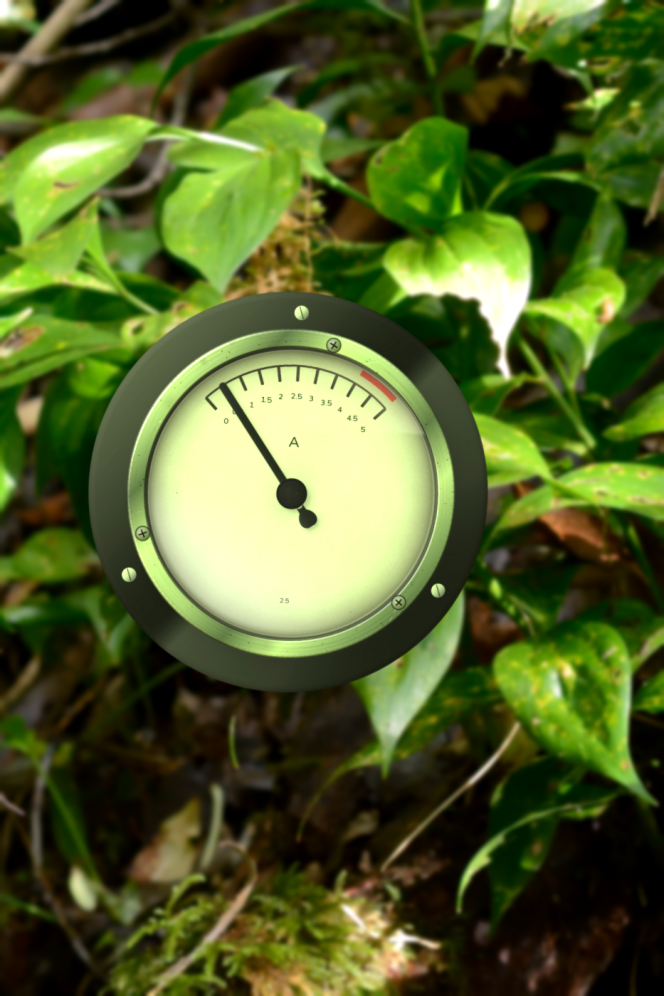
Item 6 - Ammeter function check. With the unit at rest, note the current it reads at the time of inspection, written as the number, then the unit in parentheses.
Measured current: 0.5 (A)
